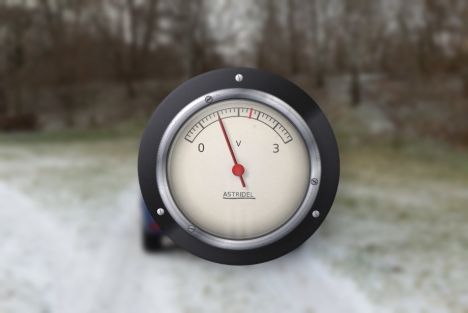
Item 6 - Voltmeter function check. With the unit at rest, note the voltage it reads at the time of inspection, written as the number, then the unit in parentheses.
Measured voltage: 1 (V)
